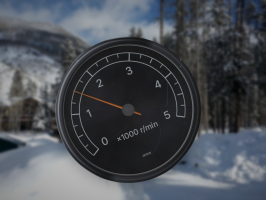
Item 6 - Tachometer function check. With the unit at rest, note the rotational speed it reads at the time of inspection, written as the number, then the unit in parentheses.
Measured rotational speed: 1500 (rpm)
